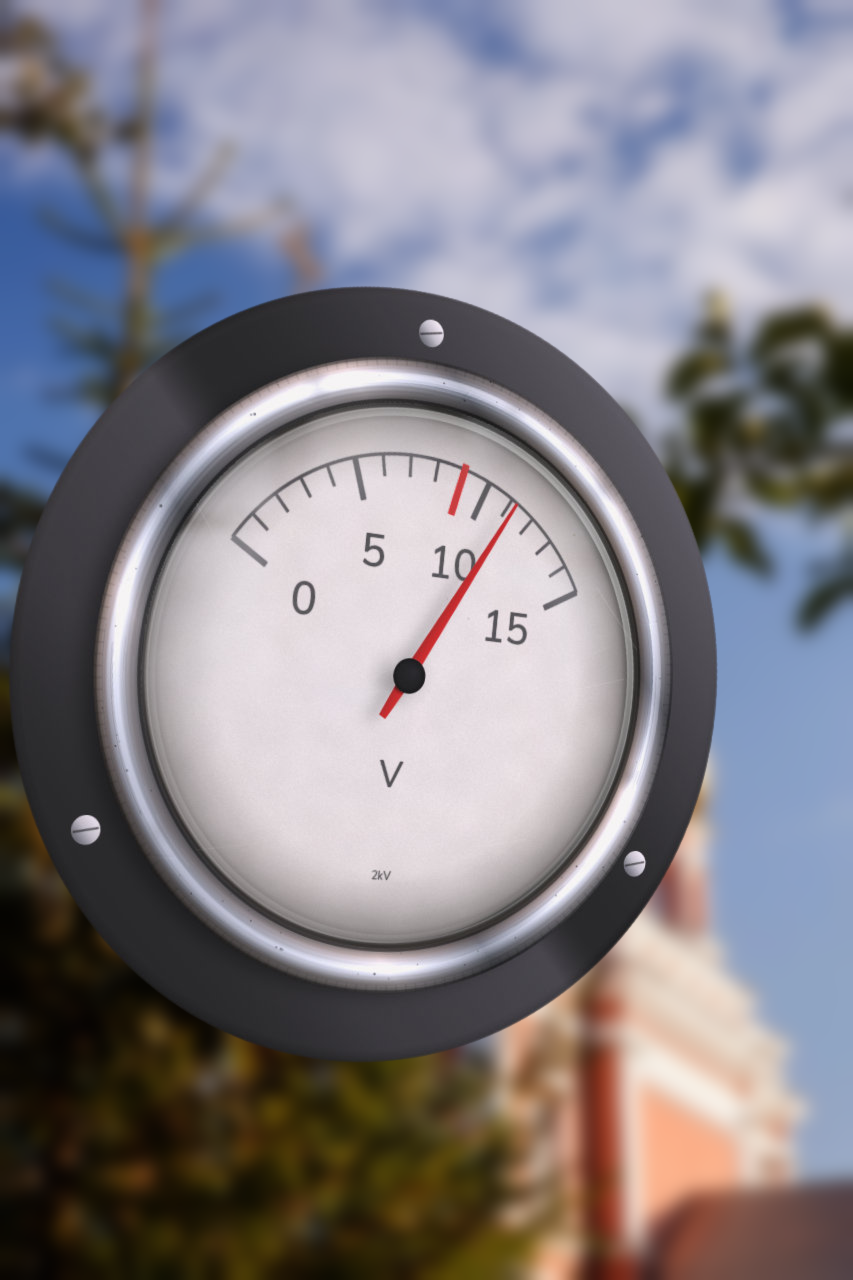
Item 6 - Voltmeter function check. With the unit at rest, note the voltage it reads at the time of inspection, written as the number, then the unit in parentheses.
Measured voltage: 11 (V)
